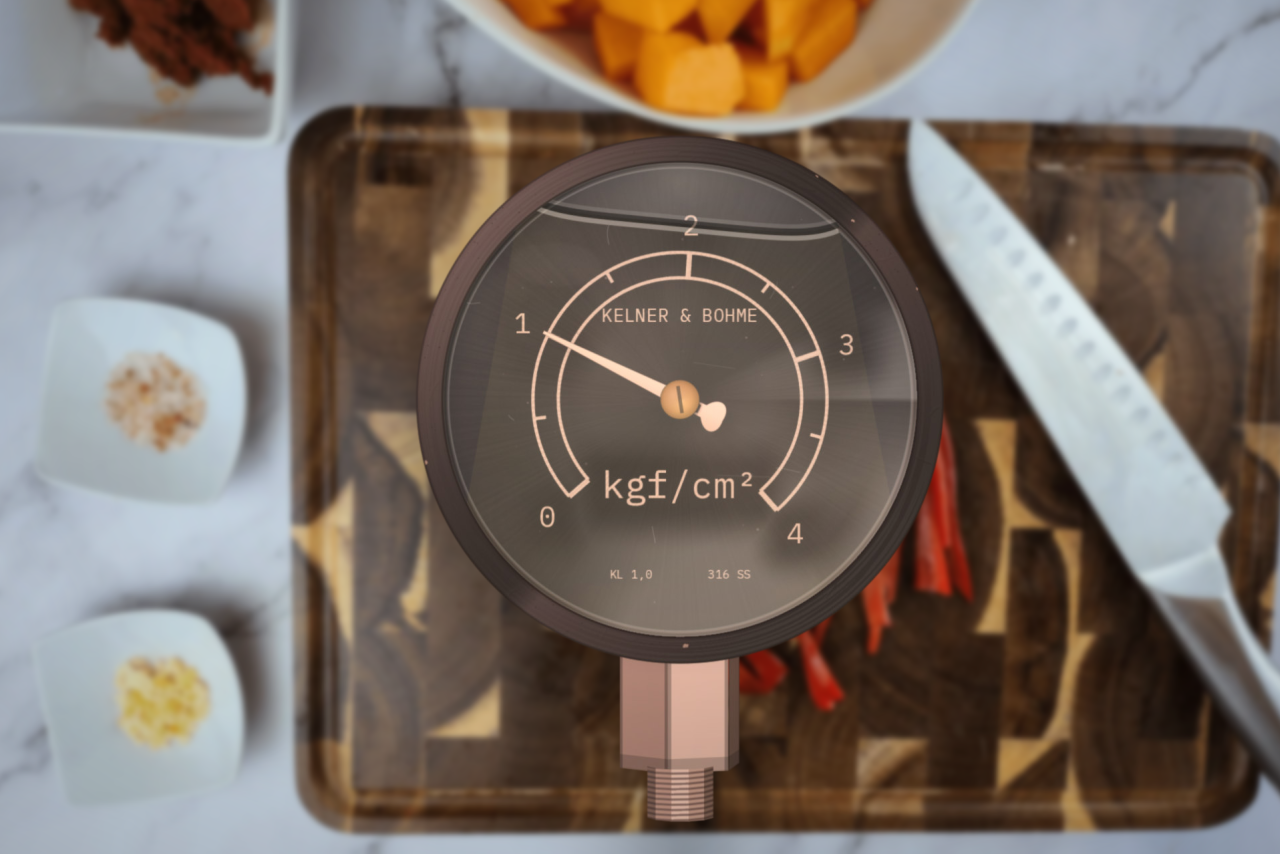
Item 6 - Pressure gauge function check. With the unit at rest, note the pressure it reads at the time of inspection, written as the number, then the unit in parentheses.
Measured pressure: 1 (kg/cm²)
